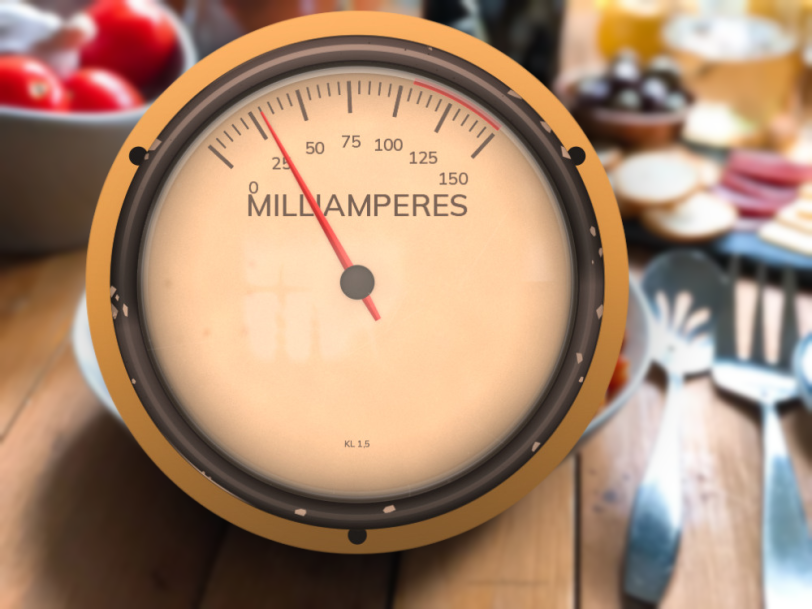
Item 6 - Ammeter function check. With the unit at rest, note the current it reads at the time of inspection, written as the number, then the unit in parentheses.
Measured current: 30 (mA)
